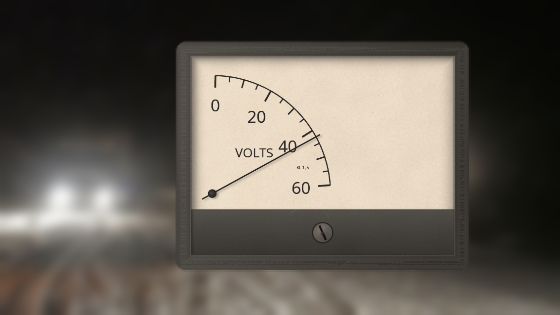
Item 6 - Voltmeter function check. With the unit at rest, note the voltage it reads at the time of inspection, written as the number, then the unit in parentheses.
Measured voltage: 42.5 (V)
